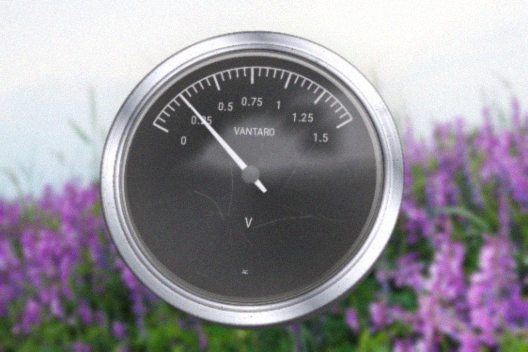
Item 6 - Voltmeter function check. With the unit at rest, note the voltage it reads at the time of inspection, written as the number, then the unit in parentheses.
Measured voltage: 0.25 (V)
